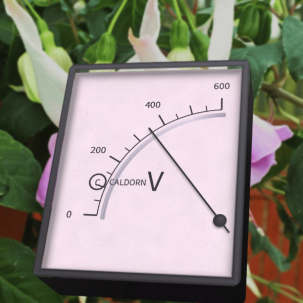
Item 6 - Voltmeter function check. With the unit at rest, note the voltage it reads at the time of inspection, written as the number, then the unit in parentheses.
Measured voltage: 350 (V)
